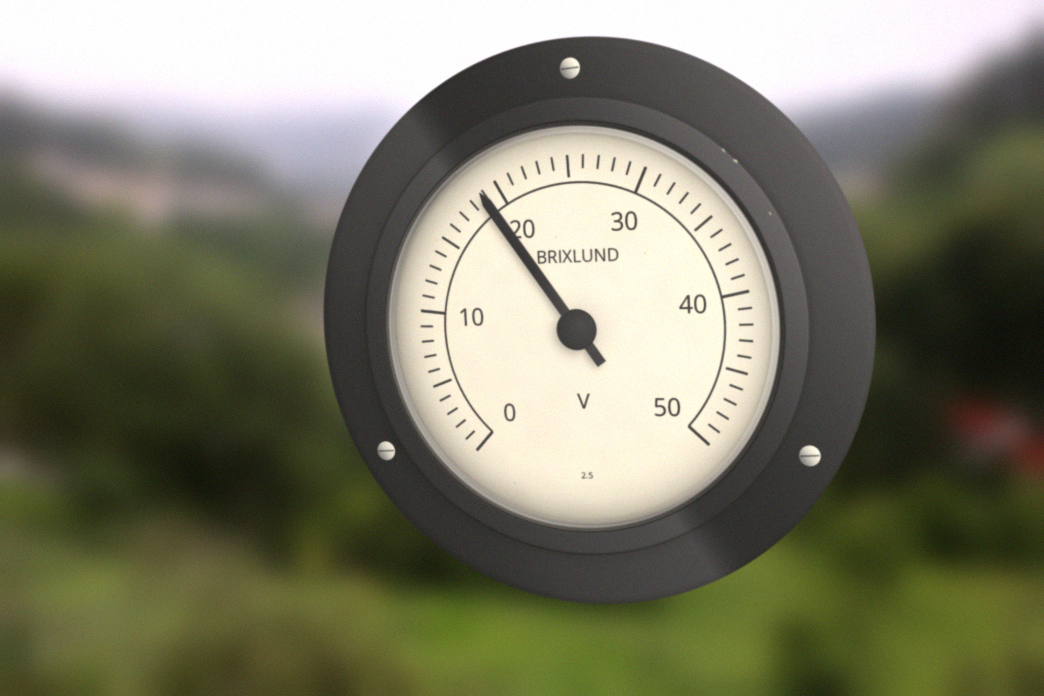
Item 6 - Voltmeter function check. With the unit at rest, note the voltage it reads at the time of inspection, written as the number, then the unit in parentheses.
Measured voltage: 19 (V)
